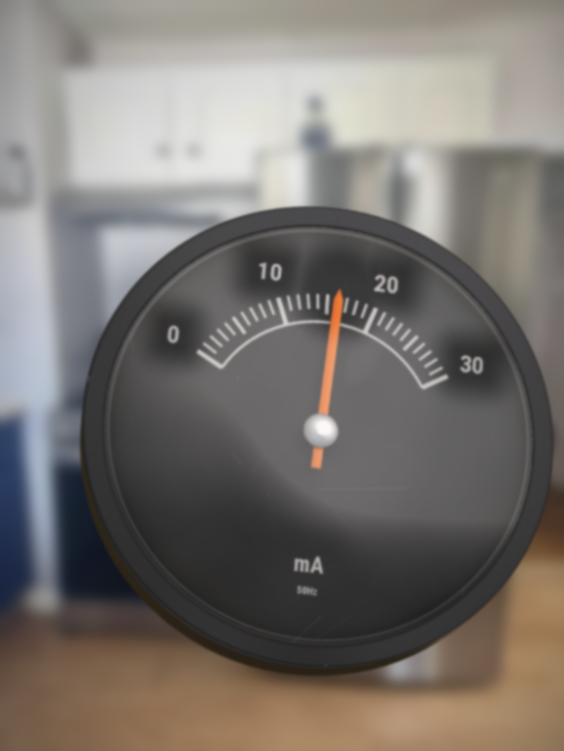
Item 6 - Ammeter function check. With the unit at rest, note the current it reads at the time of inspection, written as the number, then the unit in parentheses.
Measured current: 16 (mA)
